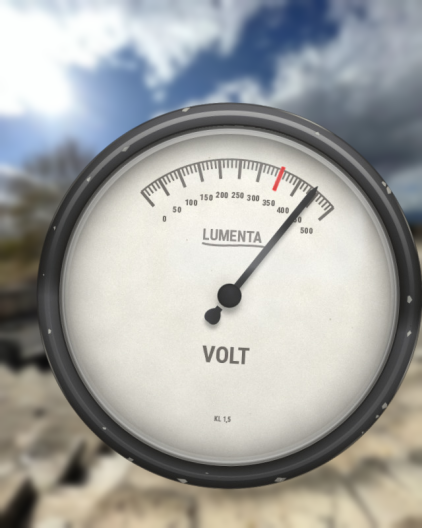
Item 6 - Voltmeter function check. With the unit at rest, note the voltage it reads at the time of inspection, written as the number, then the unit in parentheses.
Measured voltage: 440 (V)
